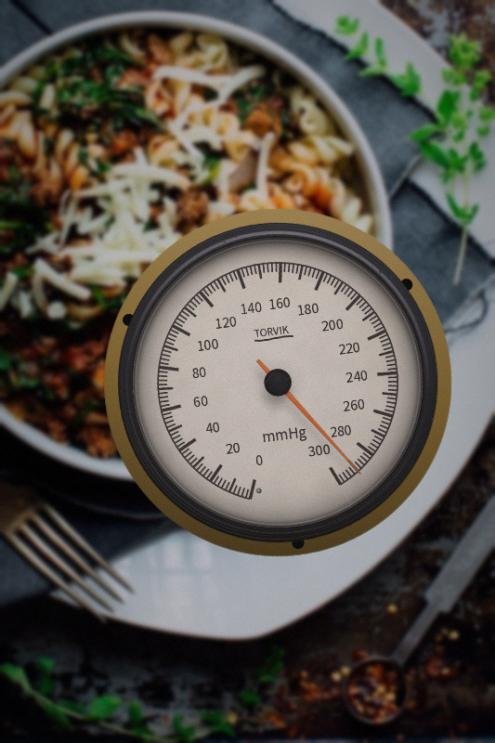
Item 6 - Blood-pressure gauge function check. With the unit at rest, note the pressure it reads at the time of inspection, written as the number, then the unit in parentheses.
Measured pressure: 290 (mmHg)
